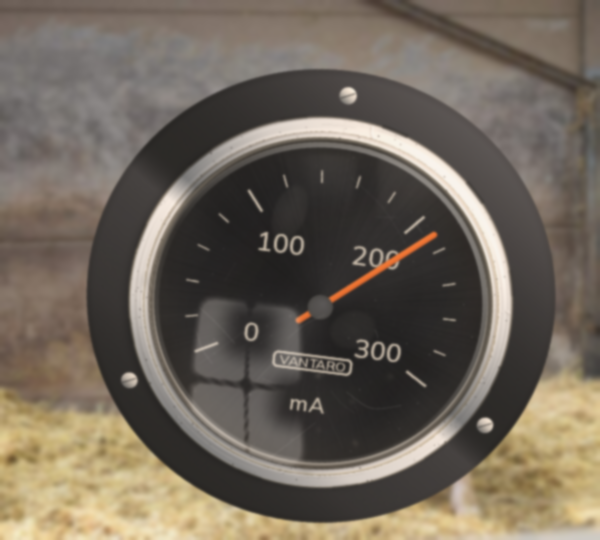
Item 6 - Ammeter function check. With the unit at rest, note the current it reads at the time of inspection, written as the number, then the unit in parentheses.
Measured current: 210 (mA)
